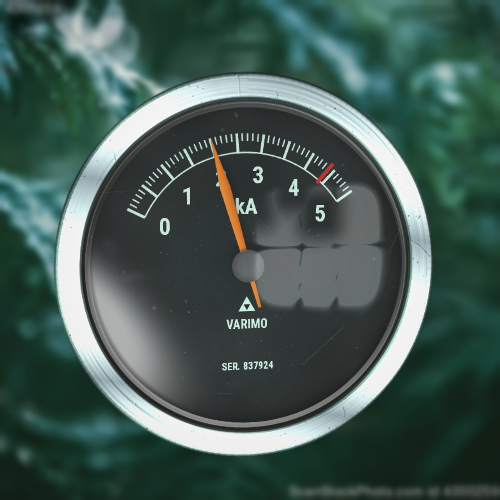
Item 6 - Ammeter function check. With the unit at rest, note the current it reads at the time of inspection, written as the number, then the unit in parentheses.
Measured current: 2 (kA)
